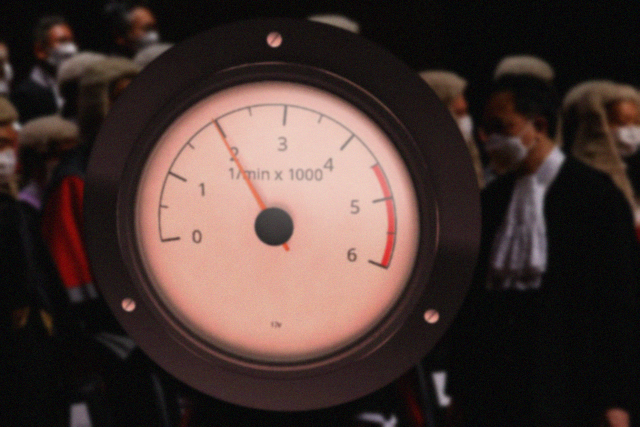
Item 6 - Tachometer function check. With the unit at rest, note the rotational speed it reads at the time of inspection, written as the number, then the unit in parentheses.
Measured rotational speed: 2000 (rpm)
